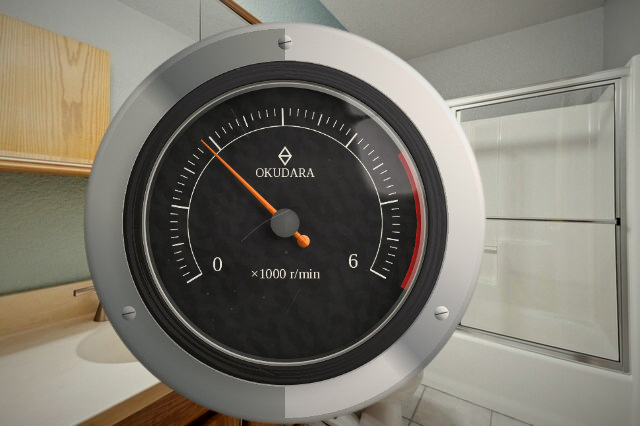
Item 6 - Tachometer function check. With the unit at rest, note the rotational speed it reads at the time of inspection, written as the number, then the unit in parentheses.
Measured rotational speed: 1900 (rpm)
